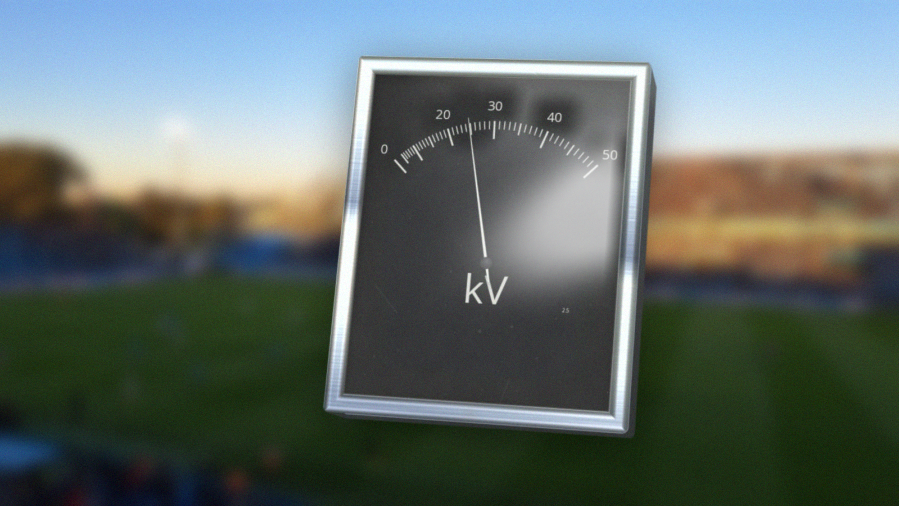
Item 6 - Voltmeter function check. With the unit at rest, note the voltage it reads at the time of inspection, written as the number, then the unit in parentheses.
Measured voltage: 25 (kV)
